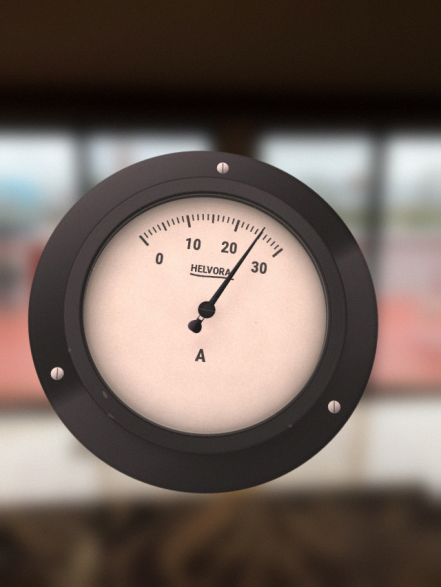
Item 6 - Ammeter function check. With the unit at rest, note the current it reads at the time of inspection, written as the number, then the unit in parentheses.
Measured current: 25 (A)
